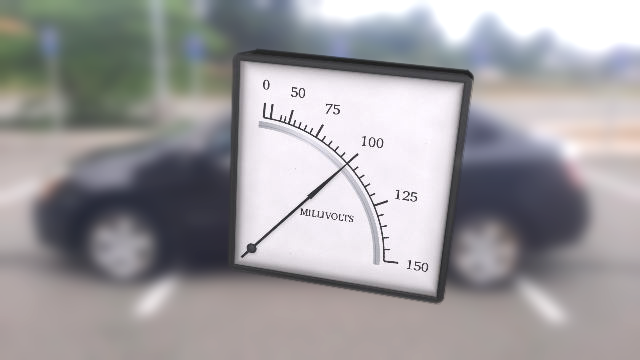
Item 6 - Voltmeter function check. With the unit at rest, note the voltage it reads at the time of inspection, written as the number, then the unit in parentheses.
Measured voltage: 100 (mV)
